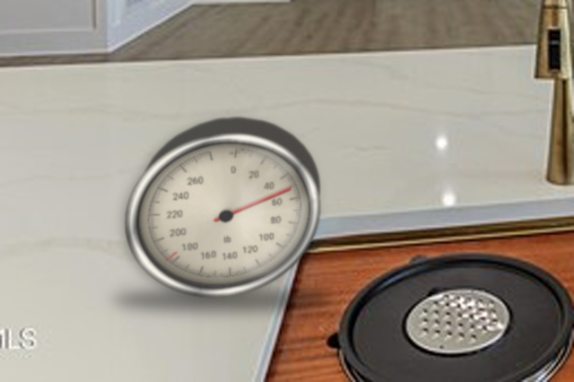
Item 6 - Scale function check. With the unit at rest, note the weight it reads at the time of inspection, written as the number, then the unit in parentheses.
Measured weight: 50 (lb)
